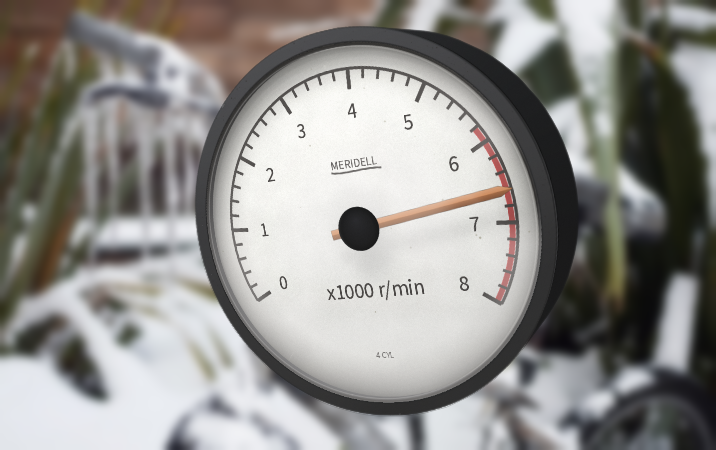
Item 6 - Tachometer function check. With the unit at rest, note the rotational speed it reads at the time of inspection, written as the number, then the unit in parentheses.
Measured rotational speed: 6600 (rpm)
